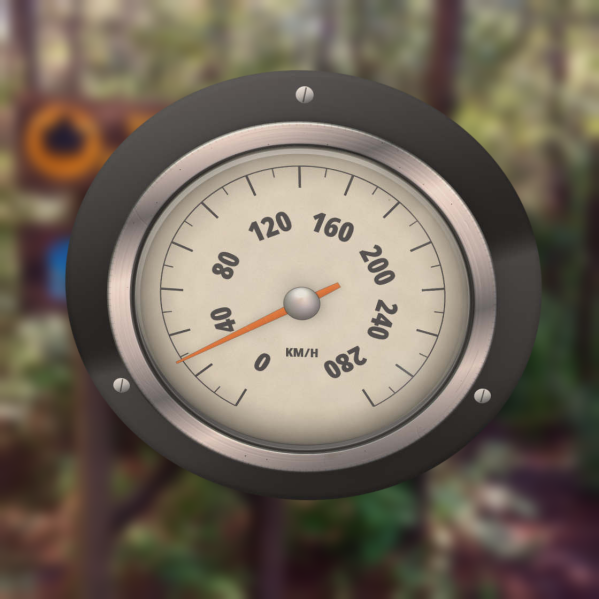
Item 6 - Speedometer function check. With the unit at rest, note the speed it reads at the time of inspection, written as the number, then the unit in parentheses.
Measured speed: 30 (km/h)
